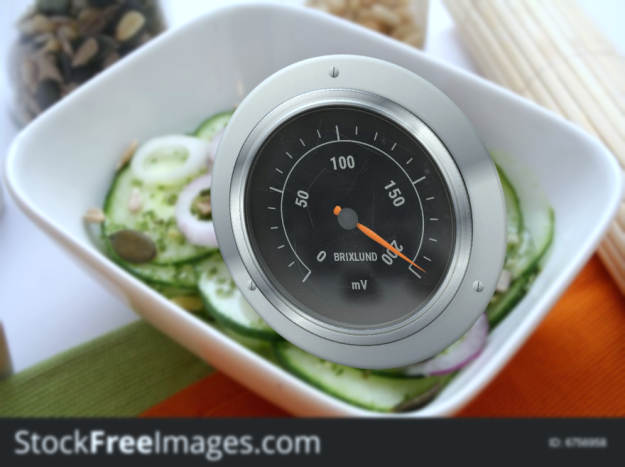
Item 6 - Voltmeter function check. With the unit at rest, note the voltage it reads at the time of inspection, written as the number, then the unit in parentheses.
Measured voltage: 195 (mV)
